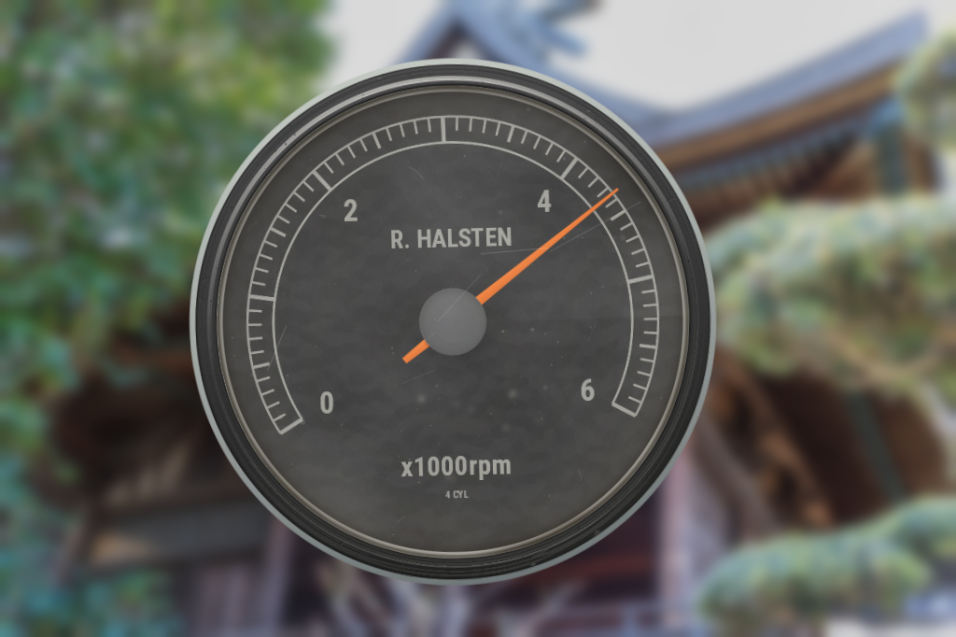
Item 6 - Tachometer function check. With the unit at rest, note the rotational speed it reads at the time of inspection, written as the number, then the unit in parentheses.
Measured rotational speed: 4350 (rpm)
